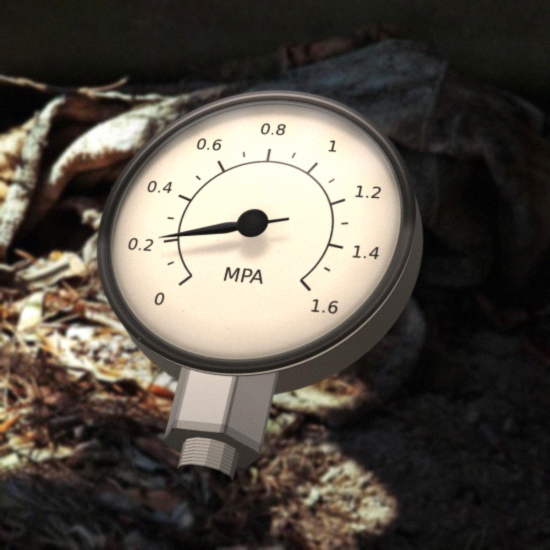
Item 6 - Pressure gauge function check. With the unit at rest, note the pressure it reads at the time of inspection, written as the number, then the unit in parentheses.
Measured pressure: 0.2 (MPa)
